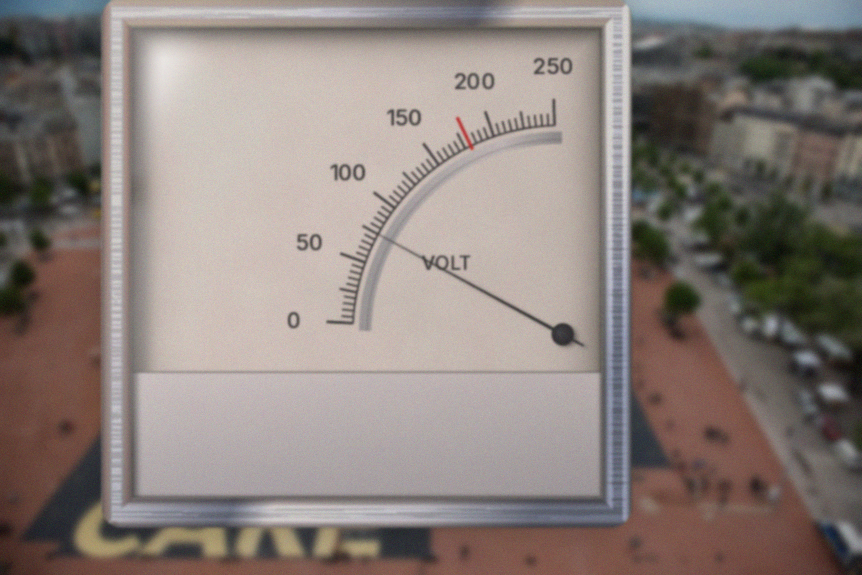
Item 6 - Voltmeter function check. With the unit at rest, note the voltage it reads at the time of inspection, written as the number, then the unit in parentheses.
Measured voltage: 75 (V)
